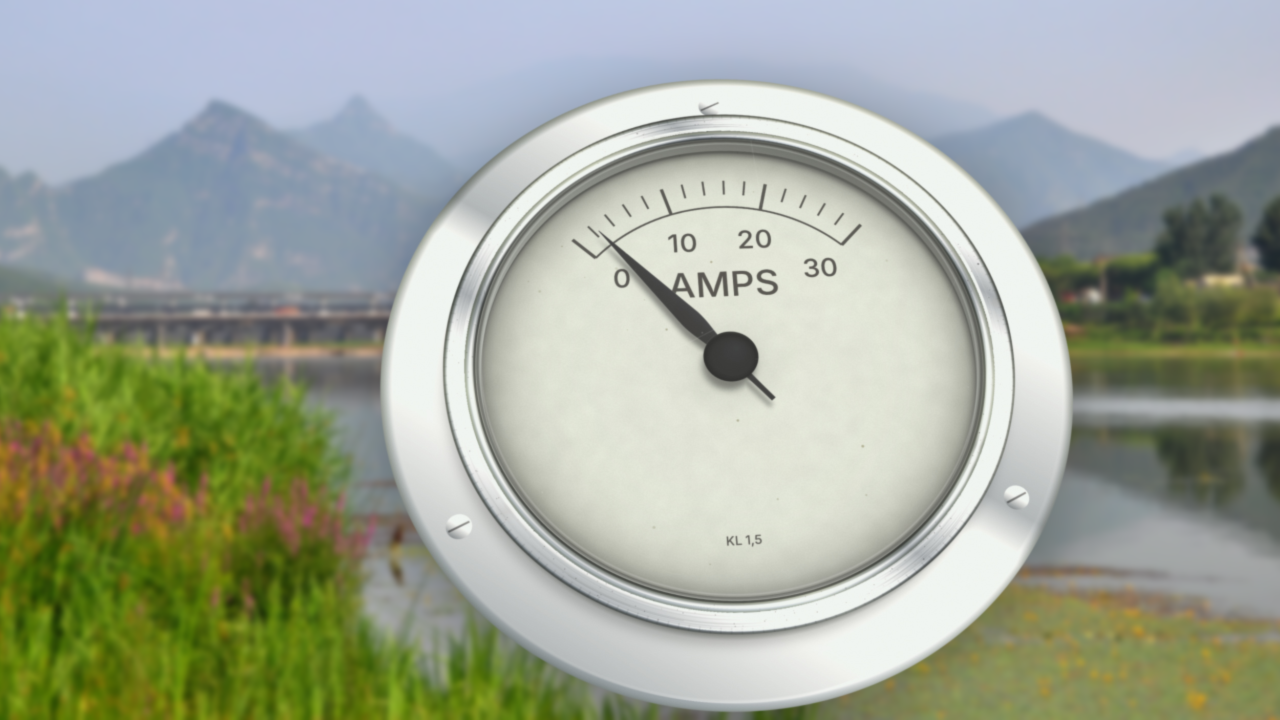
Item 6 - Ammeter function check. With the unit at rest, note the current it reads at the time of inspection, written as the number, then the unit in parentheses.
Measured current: 2 (A)
